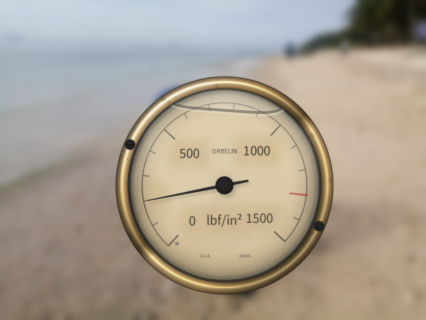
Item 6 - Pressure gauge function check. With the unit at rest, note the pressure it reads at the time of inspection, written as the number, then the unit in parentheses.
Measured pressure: 200 (psi)
